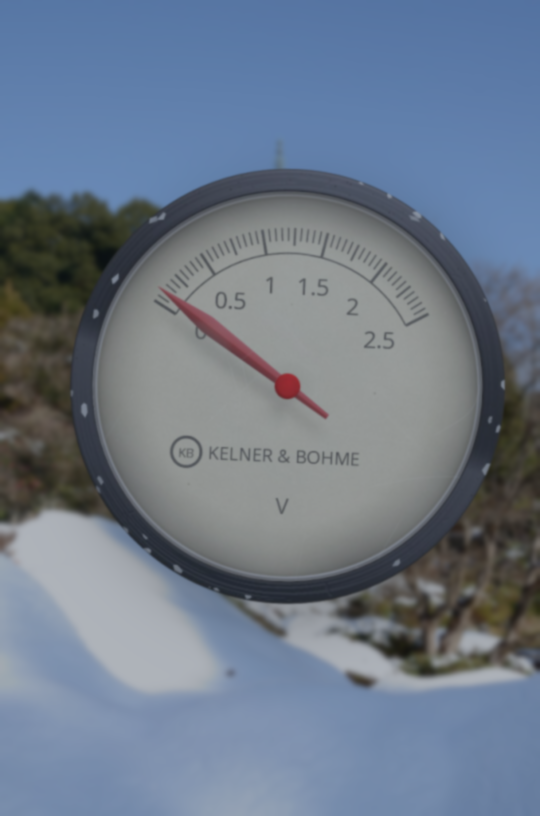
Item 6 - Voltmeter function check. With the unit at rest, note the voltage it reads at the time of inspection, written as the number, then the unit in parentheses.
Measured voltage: 0.1 (V)
